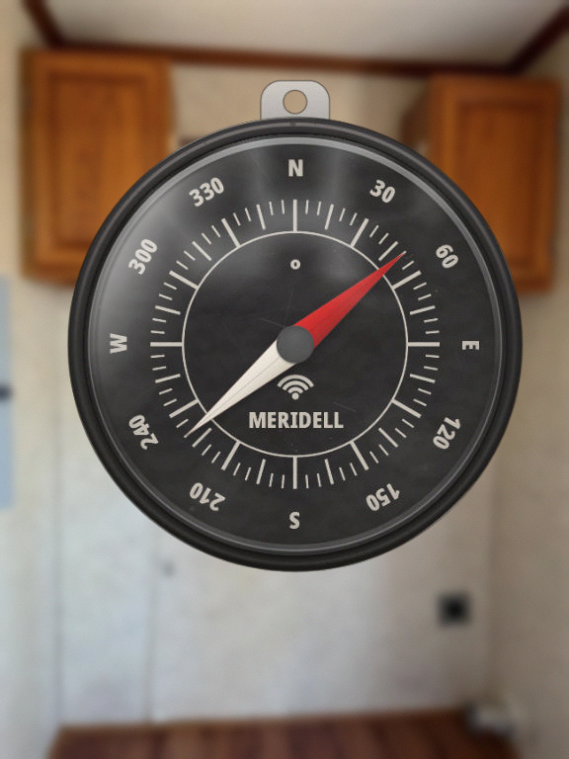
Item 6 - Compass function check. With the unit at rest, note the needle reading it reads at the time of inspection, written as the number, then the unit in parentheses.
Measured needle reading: 50 (°)
